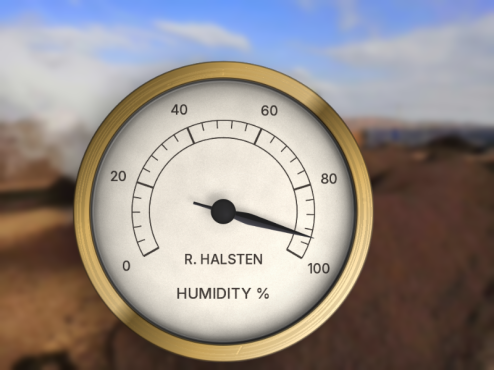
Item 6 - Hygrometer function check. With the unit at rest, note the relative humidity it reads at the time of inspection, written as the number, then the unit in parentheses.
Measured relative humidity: 94 (%)
